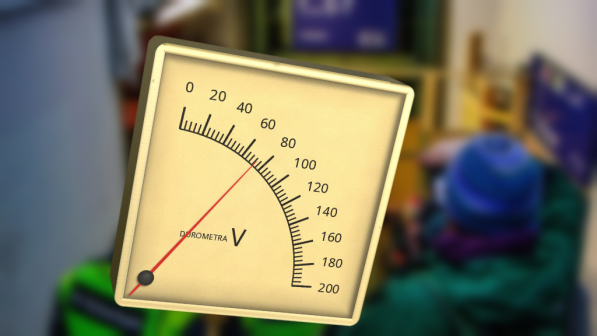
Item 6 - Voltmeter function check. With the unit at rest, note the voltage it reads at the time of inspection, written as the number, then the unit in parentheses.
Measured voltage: 72 (V)
